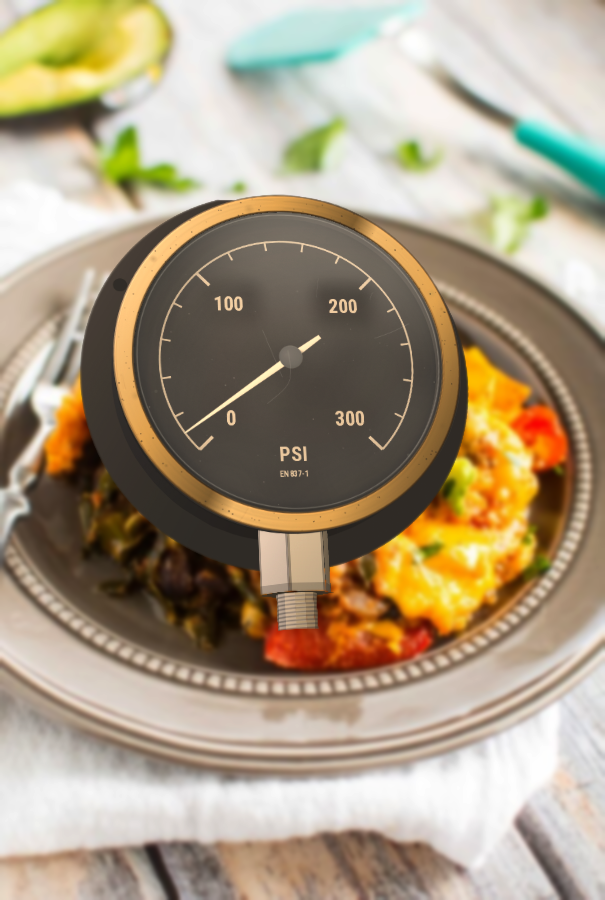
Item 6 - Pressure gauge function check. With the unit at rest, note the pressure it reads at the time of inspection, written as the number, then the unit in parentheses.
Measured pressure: 10 (psi)
